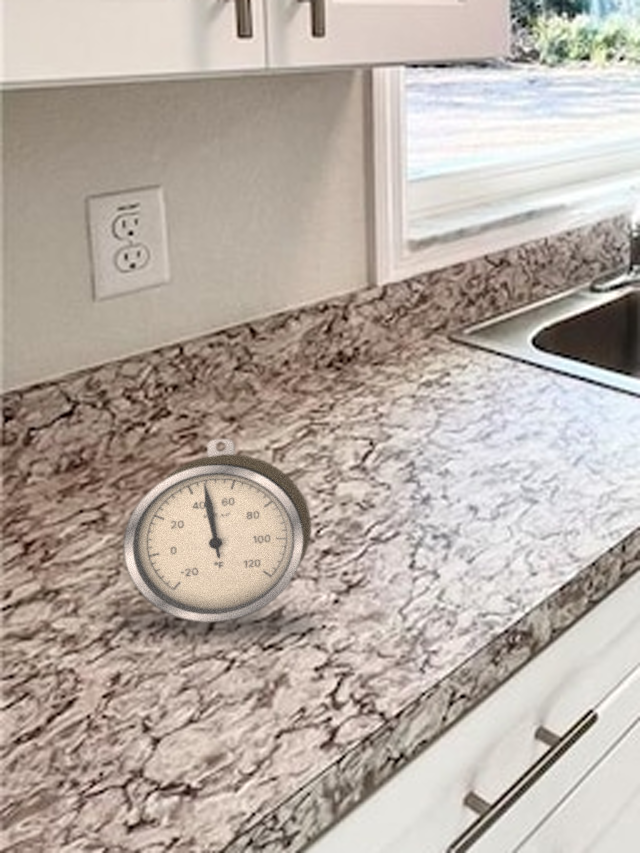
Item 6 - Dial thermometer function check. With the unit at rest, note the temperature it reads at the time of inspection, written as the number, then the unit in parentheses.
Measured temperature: 48 (°F)
